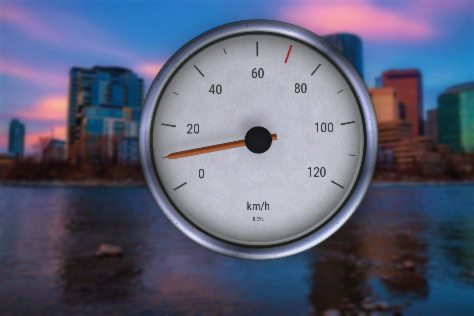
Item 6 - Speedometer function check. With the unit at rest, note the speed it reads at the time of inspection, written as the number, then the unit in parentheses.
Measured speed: 10 (km/h)
